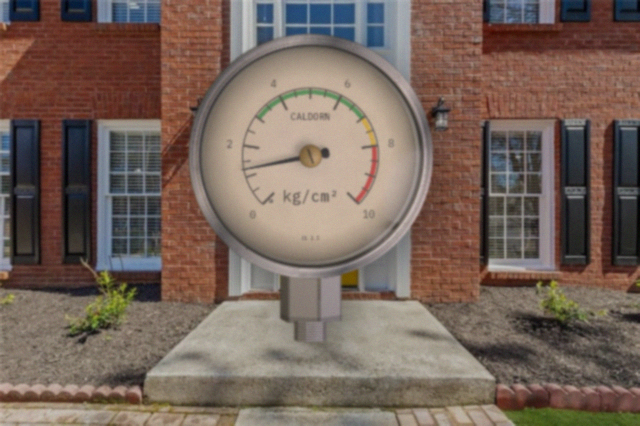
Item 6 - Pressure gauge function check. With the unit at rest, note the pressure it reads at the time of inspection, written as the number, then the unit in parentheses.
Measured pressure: 1.25 (kg/cm²)
